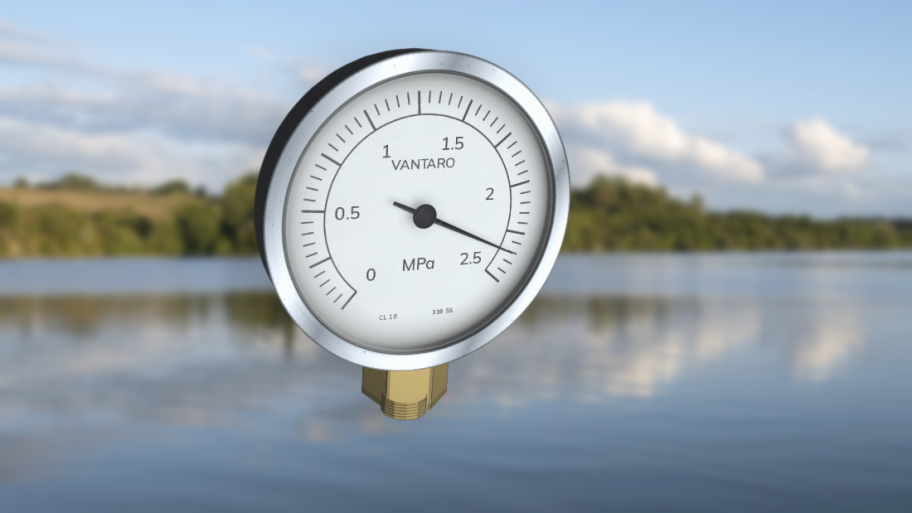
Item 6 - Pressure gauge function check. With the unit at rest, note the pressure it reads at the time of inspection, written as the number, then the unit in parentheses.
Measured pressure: 2.35 (MPa)
